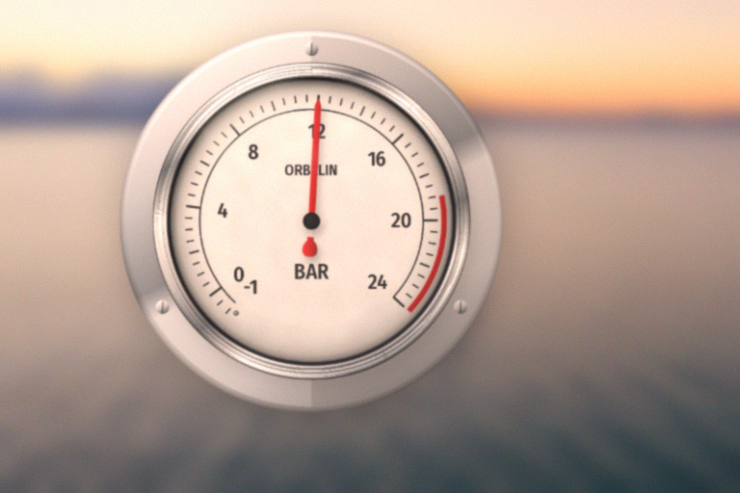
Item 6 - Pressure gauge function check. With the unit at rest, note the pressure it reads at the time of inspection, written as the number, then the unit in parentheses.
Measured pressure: 12 (bar)
